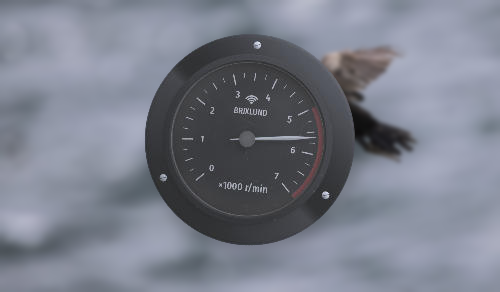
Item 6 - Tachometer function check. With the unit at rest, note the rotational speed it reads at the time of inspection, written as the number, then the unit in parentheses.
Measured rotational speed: 5625 (rpm)
